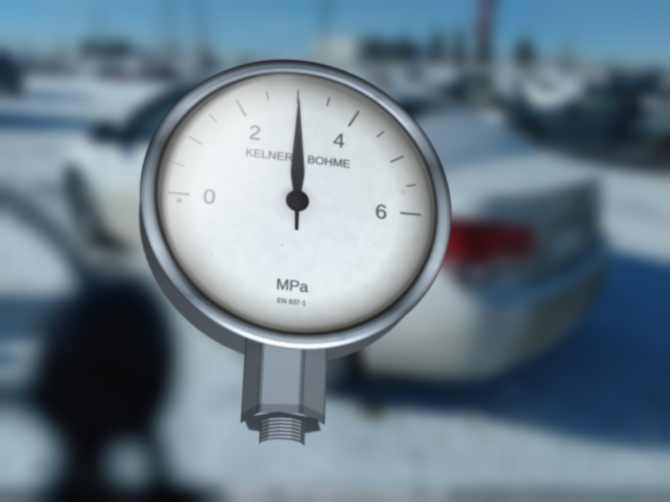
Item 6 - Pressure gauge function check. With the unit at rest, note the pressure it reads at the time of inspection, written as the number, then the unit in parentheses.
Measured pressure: 3 (MPa)
